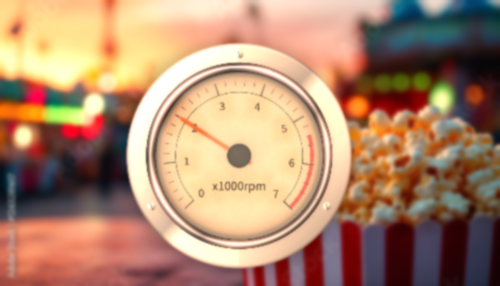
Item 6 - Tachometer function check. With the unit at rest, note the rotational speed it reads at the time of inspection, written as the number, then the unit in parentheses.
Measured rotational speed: 2000 (rpm)
